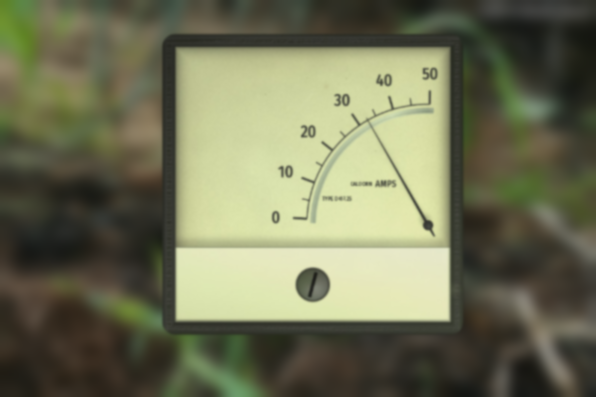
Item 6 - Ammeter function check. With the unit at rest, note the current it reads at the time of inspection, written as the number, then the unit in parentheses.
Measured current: 32.5 (A)
